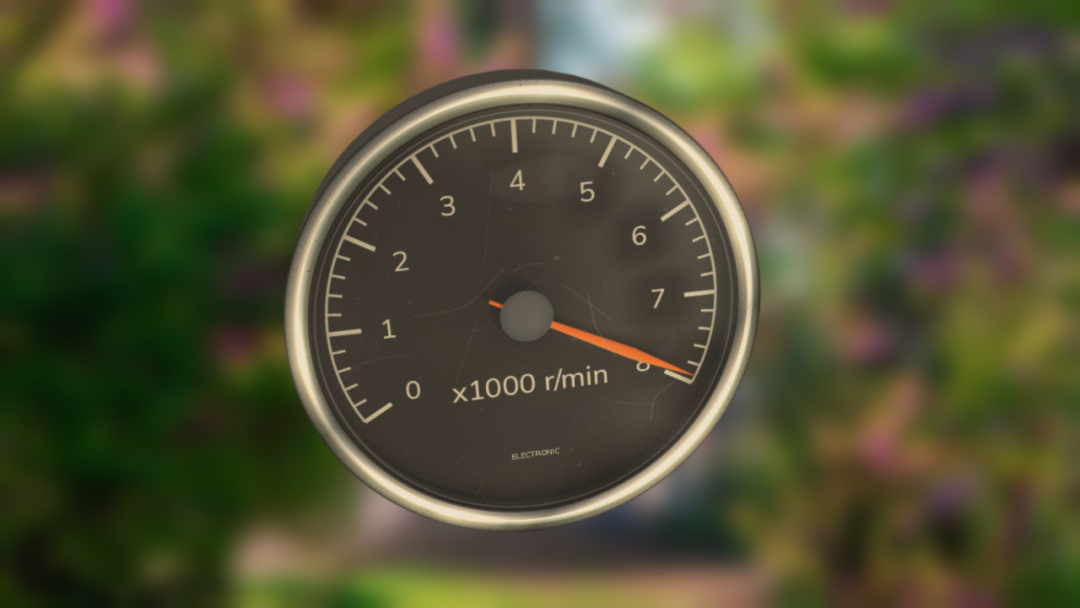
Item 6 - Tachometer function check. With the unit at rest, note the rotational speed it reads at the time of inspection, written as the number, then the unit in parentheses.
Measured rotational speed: 7900 (rpm)
